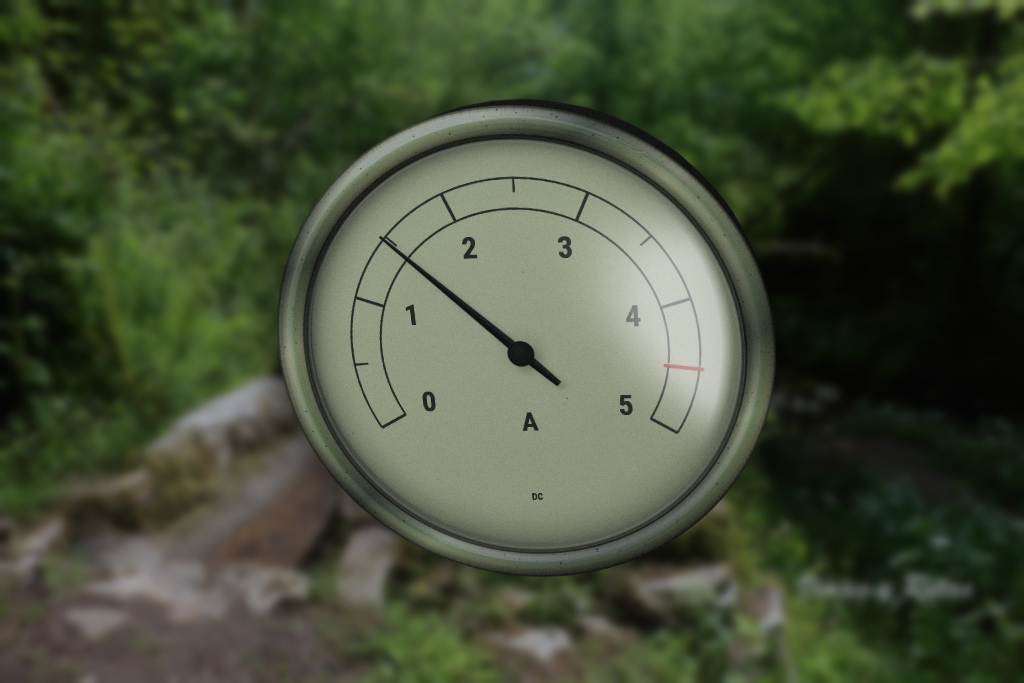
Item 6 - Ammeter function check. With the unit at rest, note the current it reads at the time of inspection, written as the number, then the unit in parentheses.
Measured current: 1.5 (A)
